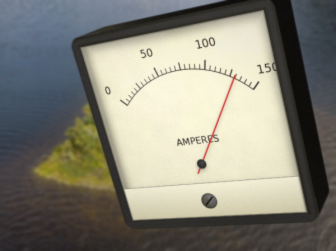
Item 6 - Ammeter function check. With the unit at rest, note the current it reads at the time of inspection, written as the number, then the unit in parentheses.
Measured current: 130 (A)
